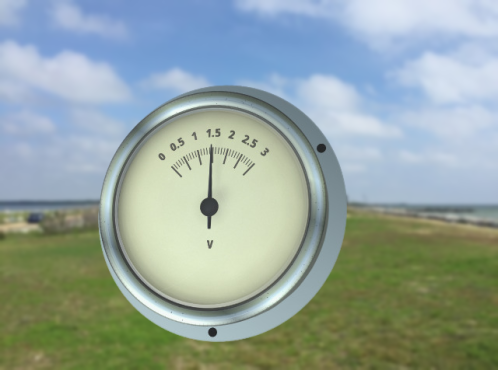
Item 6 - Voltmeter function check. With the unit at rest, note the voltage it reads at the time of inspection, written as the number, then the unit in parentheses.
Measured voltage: 1.5 (V)
